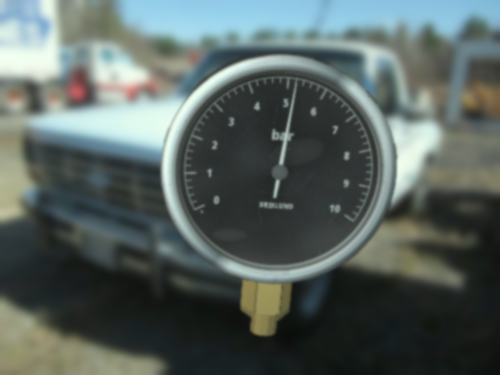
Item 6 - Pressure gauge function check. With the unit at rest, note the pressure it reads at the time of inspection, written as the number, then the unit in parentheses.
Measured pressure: 5.2 (bar)
